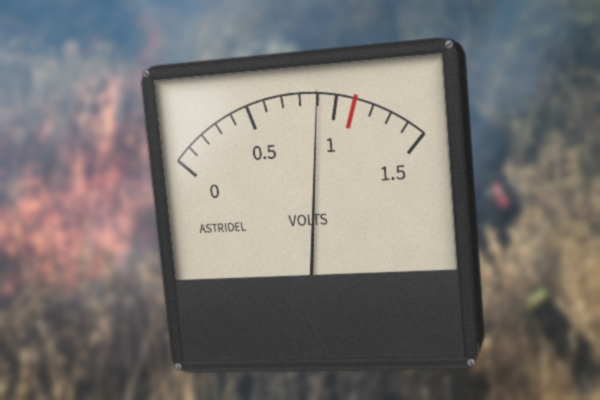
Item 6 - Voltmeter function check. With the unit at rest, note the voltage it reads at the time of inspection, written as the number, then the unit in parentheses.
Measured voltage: 0.9 (V)
